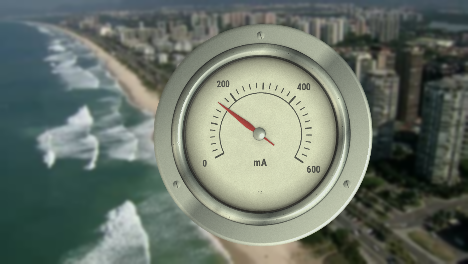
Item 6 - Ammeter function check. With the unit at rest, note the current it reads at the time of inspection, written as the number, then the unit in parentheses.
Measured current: 160 (mA)
